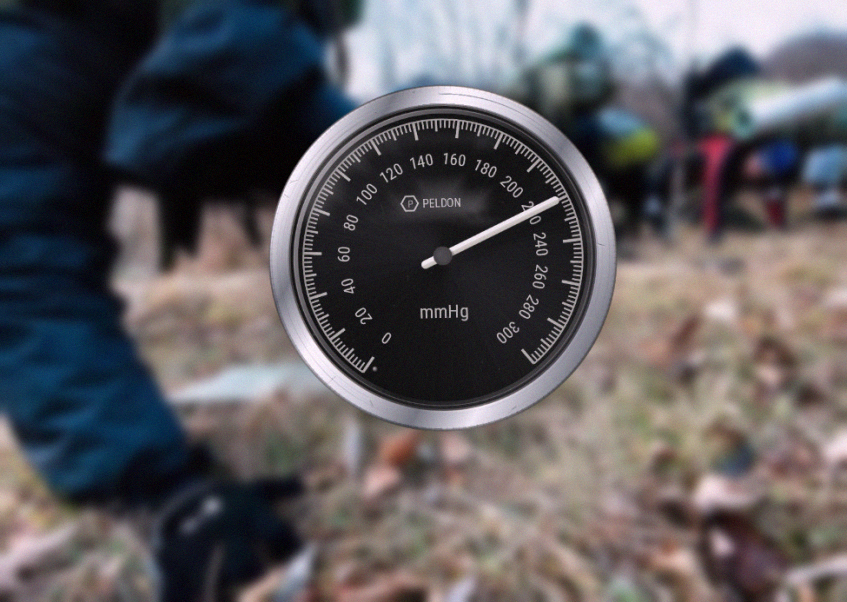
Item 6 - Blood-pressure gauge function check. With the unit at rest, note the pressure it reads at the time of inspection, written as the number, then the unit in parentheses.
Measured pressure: 220 (mmHg)
